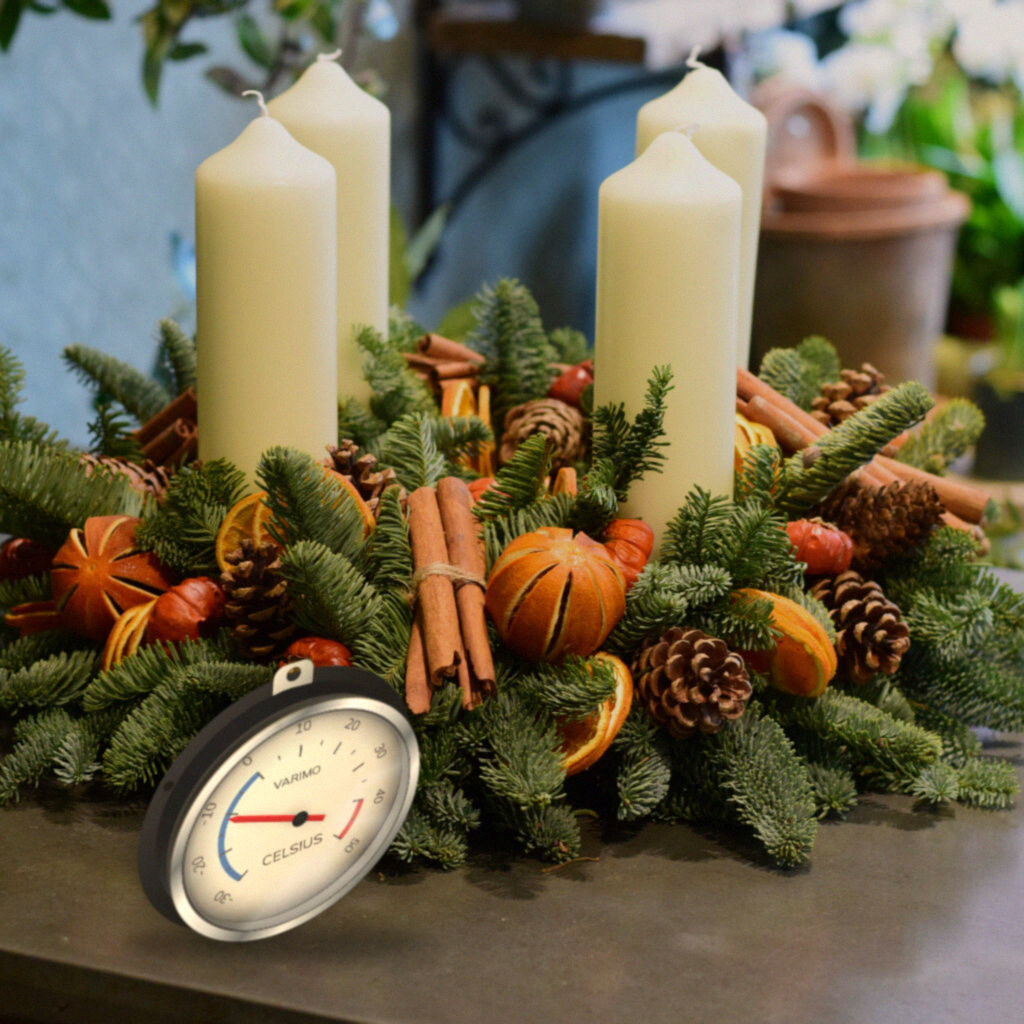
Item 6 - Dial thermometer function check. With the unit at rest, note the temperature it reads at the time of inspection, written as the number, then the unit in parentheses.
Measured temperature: -10 (°C)
